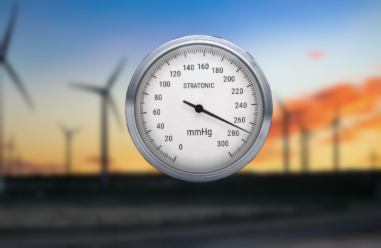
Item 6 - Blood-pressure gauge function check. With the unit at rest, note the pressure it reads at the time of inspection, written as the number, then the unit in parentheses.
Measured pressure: 270 (mmHg)
